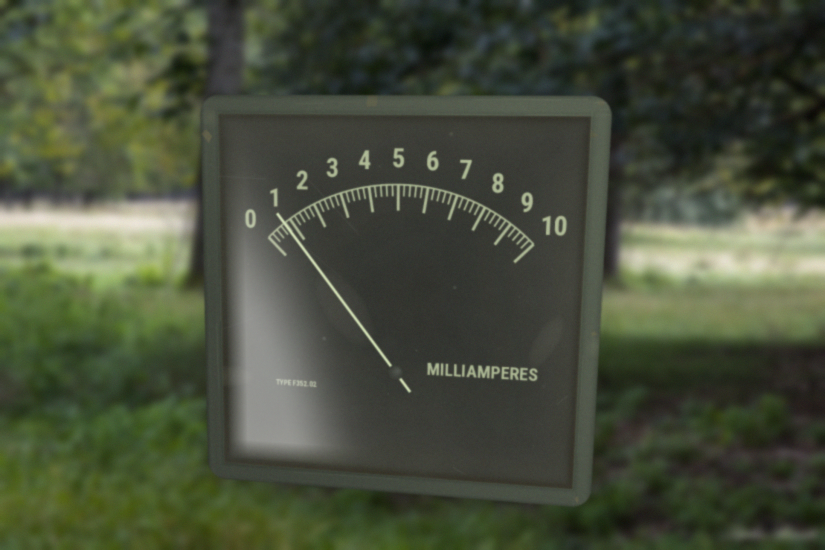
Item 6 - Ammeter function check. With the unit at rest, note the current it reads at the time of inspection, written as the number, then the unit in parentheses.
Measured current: 0.8 (mA)
